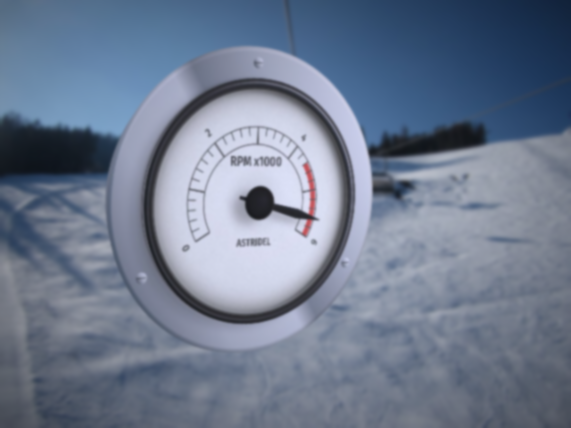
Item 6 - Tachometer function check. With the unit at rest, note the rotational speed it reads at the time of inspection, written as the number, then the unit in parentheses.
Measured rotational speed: 5600 (rpm)
